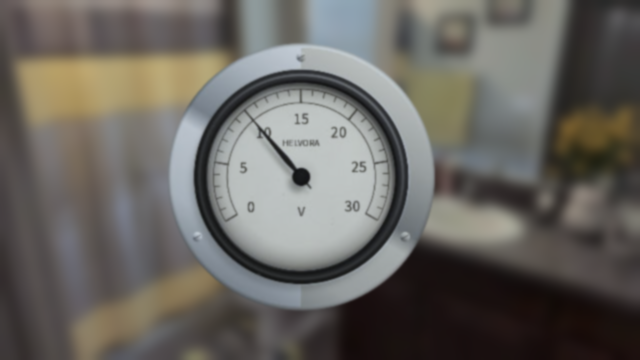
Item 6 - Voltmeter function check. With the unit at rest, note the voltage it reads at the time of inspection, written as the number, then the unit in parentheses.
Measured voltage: 10 (V)
